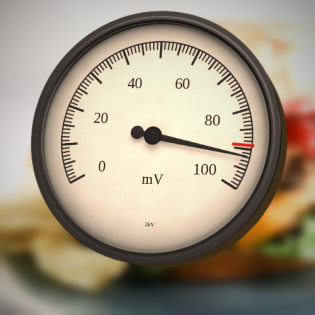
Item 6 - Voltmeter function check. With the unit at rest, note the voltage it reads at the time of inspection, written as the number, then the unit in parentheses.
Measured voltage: 92 (mV)
